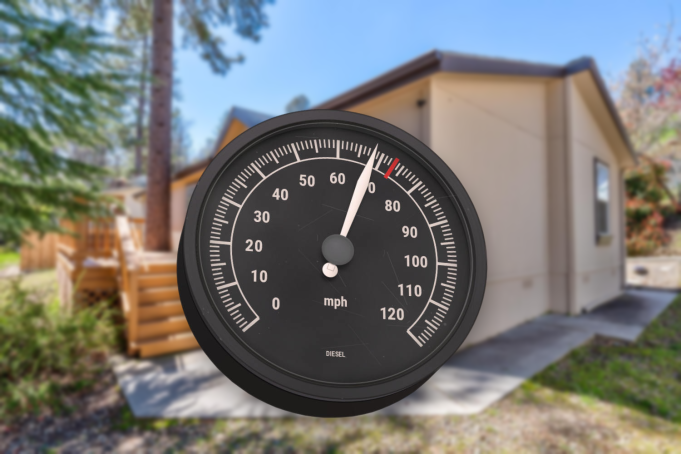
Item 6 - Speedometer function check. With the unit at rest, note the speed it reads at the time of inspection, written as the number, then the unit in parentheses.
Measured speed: 68 (mph)
